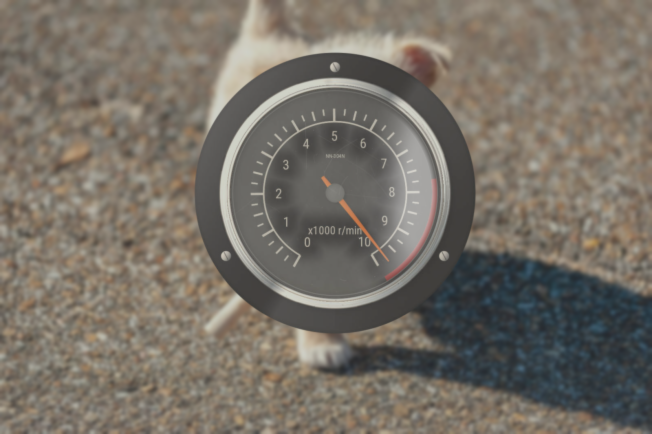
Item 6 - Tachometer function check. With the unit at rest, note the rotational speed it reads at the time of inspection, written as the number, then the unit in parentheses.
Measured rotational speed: 9750 (rpm)
